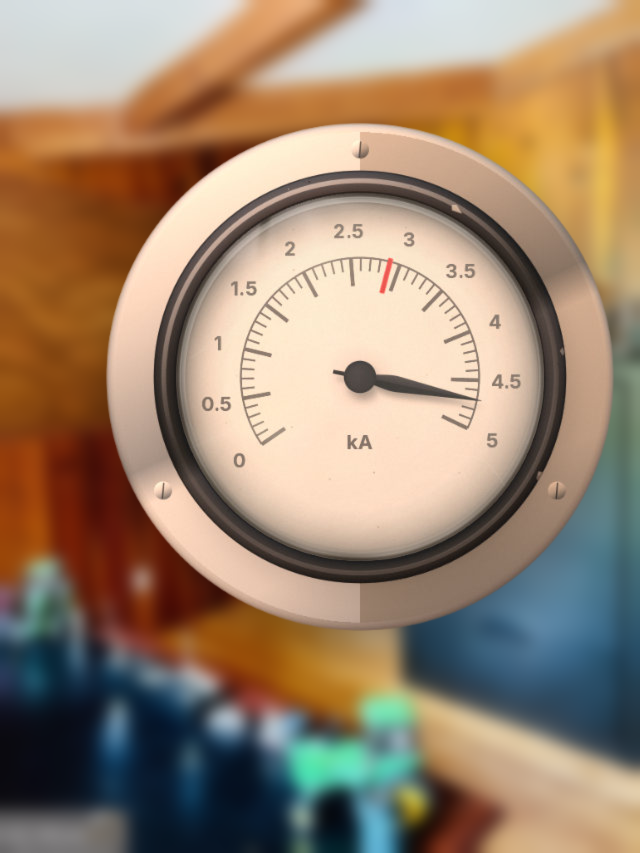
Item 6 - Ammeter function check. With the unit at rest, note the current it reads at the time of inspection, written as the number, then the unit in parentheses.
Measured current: 4.7 (kA)
